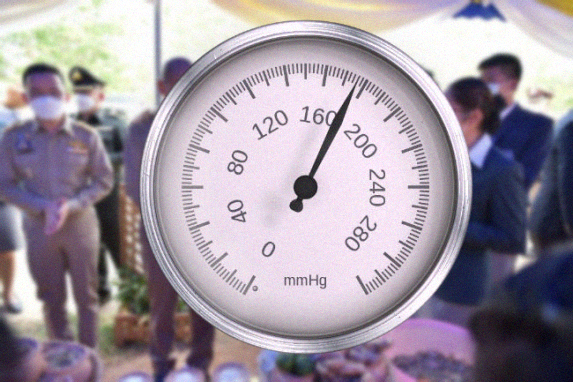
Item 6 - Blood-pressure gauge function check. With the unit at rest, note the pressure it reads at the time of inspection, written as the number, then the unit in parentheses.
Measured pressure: 176 (mmHg)
